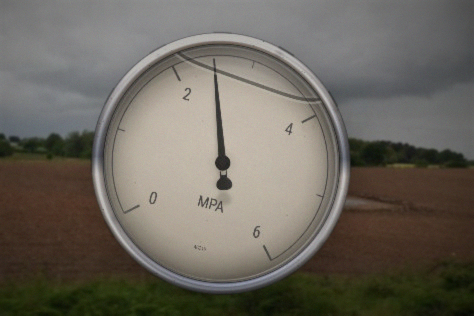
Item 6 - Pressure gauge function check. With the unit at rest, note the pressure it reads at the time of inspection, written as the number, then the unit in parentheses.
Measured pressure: 2.5 (MPa)
